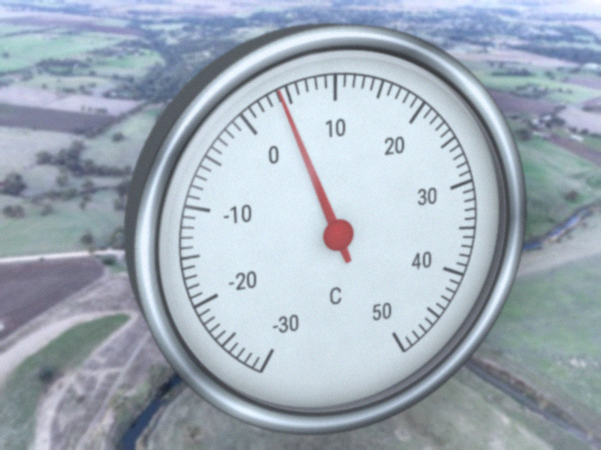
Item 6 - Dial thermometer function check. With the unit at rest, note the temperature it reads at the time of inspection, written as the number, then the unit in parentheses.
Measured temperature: 4 (°C)
